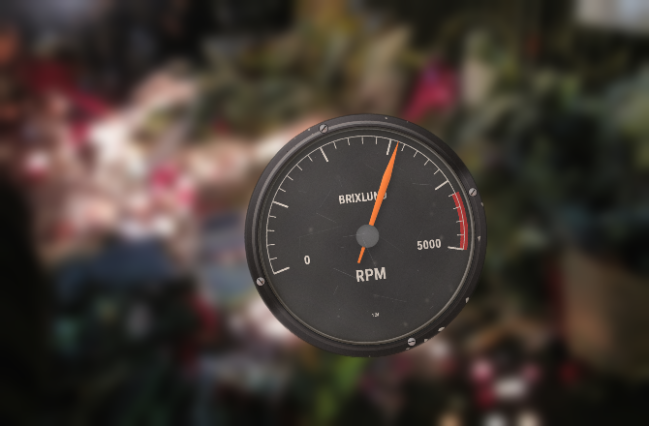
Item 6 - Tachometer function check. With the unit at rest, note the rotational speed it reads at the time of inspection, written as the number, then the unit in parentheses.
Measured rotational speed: 3100 (rpm)
